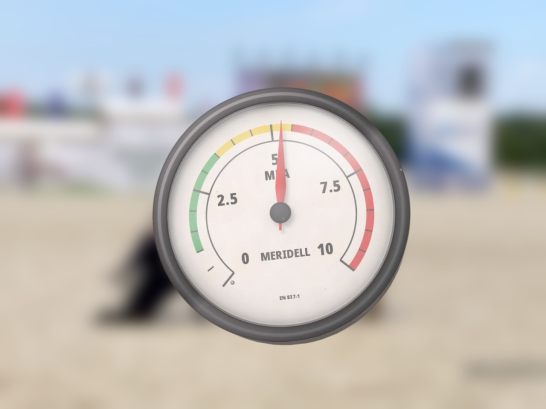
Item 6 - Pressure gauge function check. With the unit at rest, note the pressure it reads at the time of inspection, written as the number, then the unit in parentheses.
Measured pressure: 5.25 (MPa)
